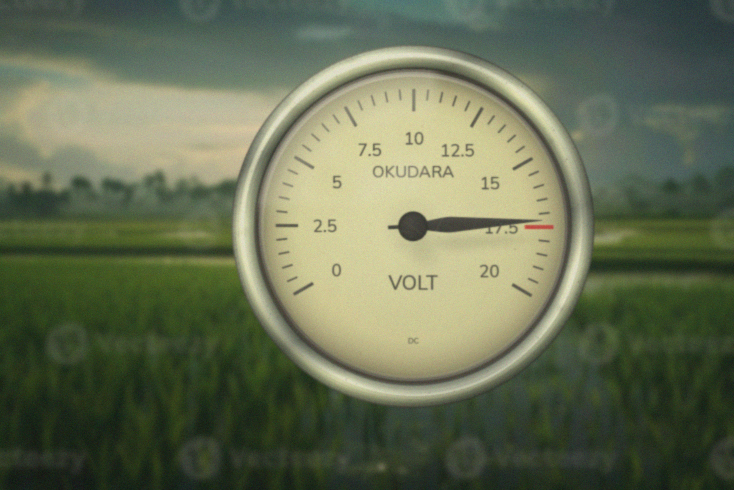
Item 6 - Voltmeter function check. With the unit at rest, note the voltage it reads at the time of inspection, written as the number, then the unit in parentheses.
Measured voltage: 17.25 (V)
